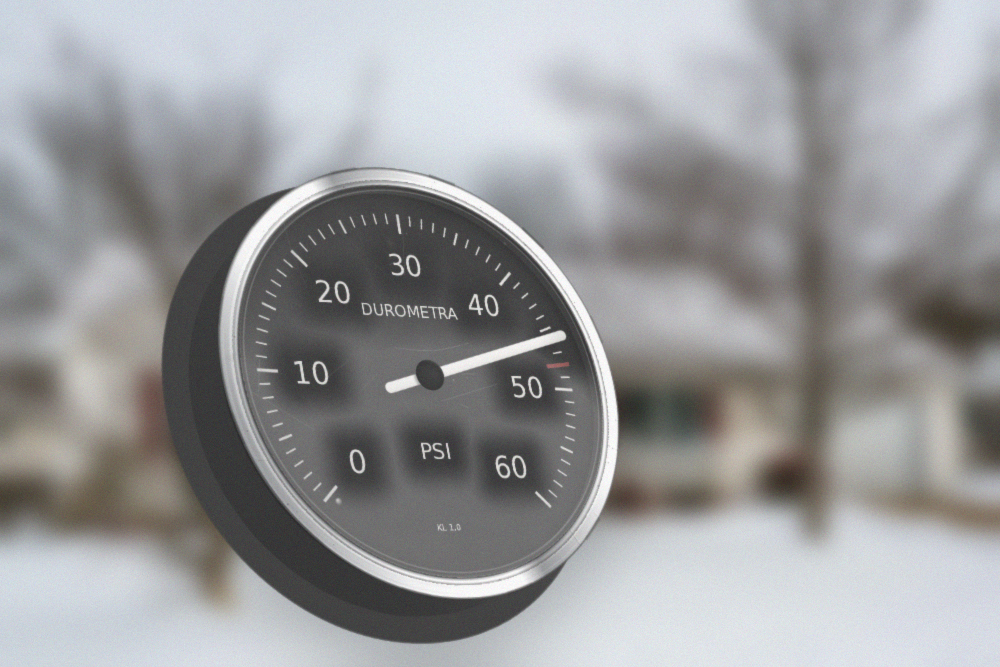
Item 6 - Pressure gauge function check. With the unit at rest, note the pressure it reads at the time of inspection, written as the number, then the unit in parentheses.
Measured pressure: 46 (psi)
